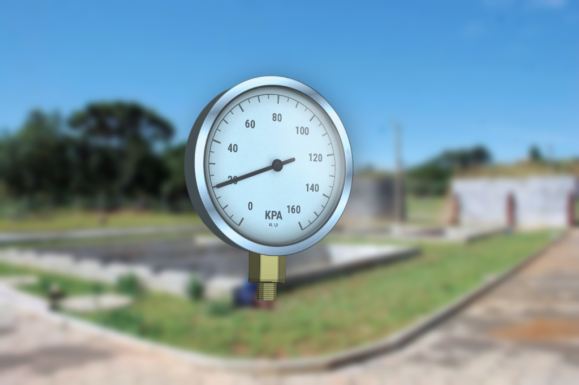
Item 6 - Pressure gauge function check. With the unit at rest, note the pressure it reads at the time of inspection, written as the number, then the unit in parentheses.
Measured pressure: 20 (kPa)
